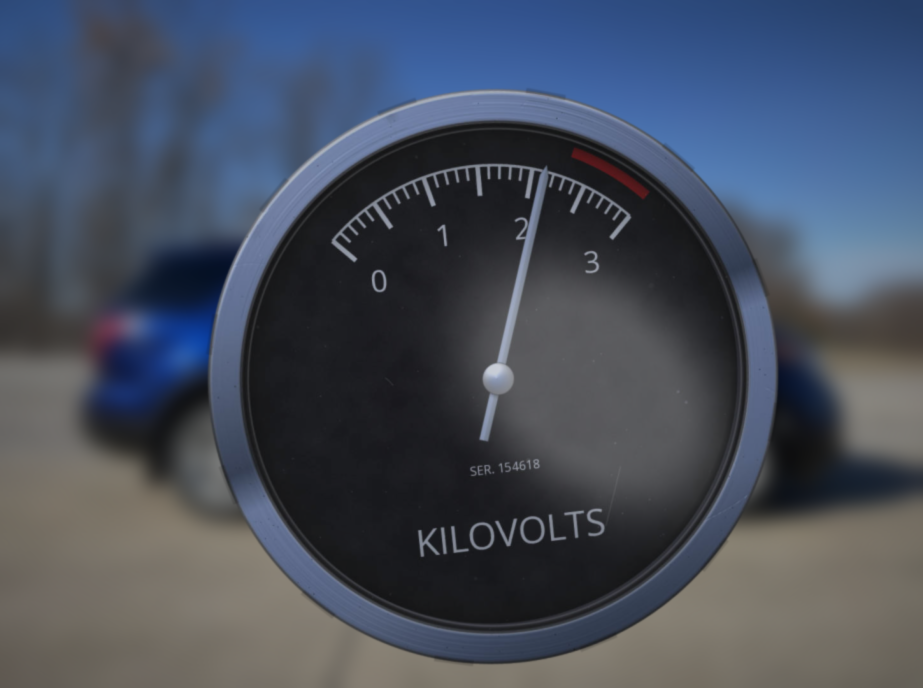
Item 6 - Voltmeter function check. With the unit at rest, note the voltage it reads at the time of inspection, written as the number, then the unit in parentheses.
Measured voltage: 2.1 (kV)
